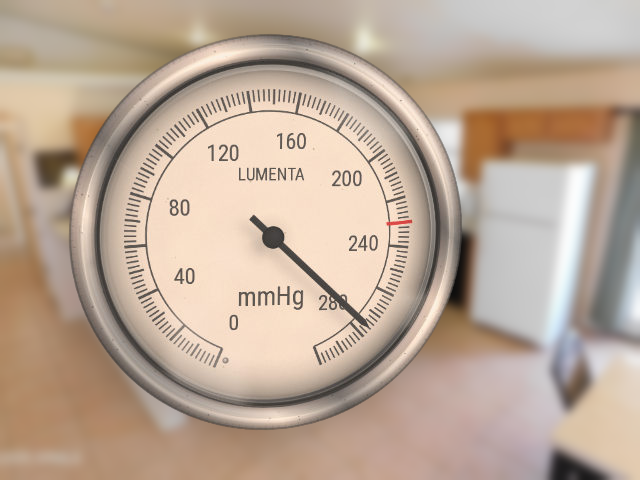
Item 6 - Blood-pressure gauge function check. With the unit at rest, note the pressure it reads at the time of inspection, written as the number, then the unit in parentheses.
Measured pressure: 276 (mmHg)
